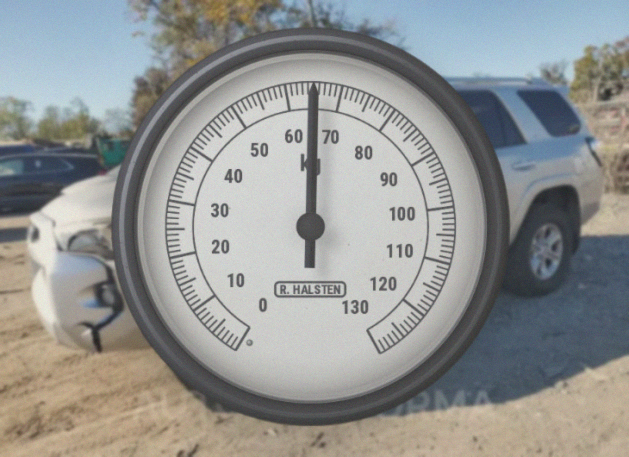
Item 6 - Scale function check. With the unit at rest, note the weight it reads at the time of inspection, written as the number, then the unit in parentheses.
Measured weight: 65 (kg)
